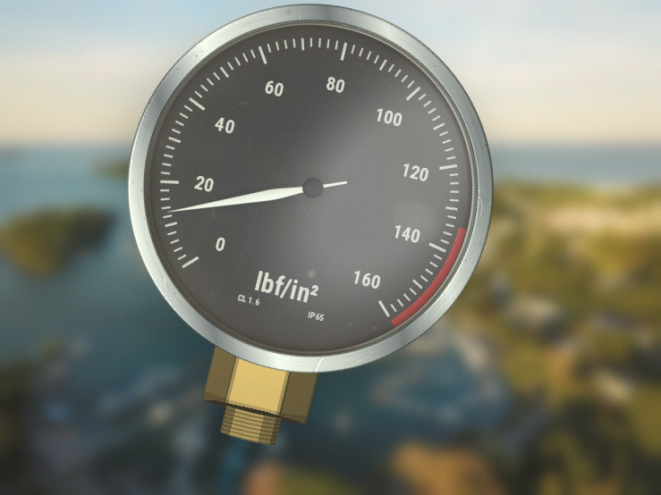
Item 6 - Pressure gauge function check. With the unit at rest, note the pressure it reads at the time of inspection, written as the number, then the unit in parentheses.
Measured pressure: 13 (psi)
